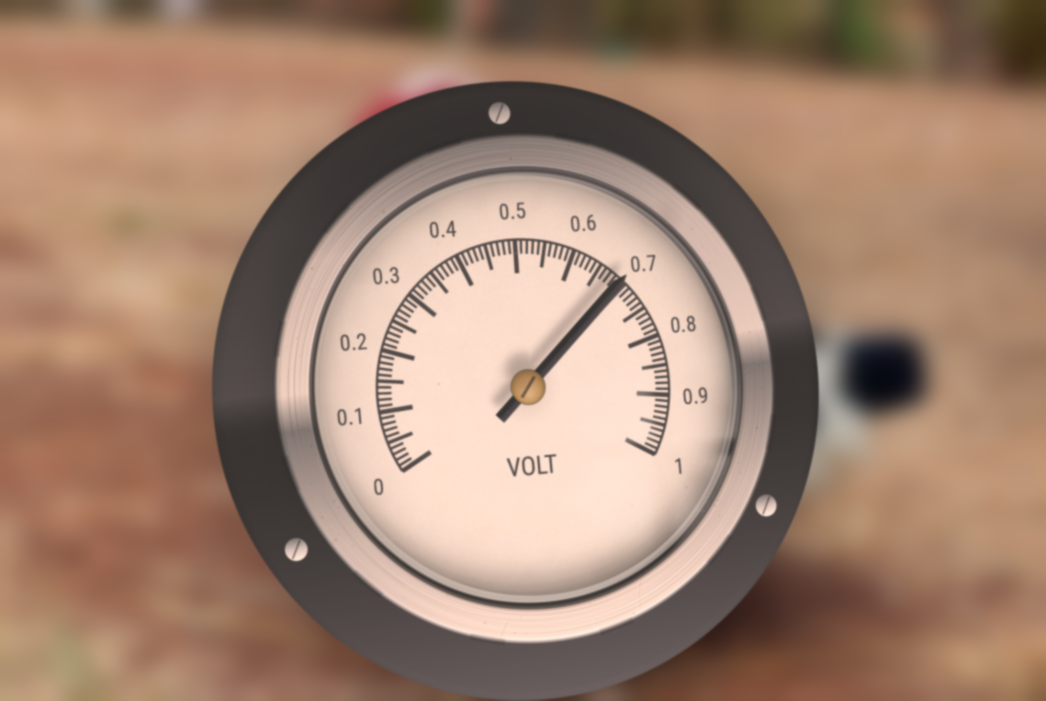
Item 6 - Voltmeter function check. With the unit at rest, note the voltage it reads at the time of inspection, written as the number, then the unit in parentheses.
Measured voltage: 0.69 (V)
